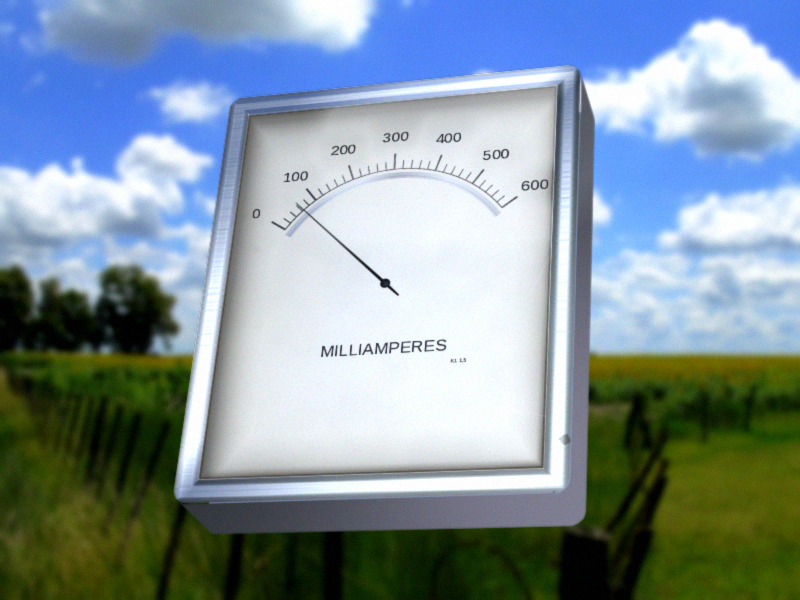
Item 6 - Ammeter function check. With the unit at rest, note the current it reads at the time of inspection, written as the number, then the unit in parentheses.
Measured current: 60 (mA)
